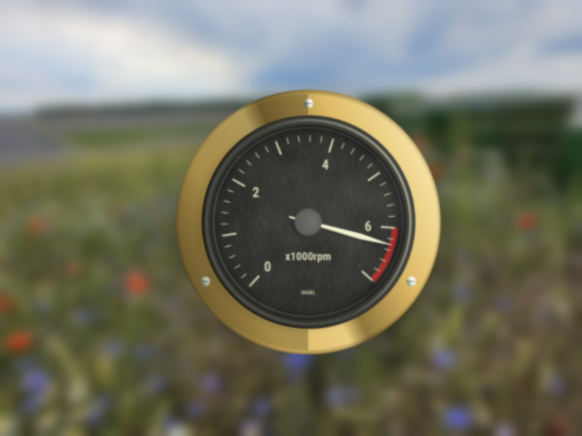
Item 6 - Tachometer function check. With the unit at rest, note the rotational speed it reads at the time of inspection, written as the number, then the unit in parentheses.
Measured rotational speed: 6300 (rpm)
